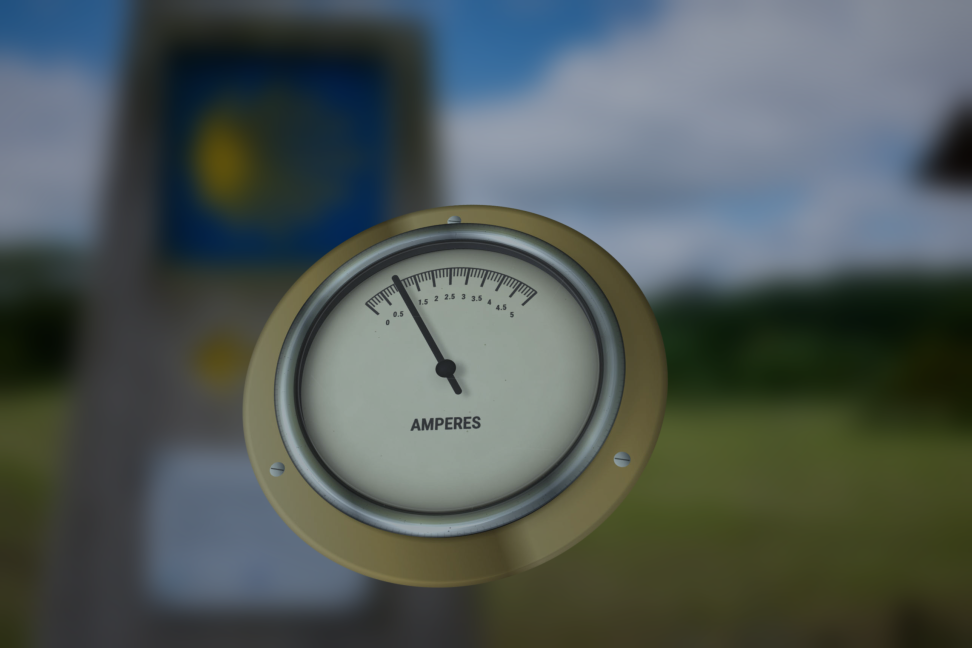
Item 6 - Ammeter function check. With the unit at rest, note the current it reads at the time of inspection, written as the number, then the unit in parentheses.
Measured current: 1 (A)
